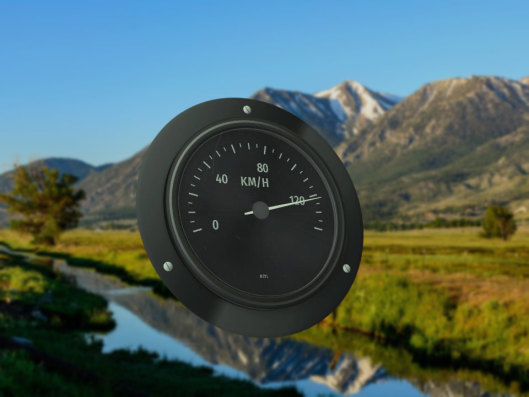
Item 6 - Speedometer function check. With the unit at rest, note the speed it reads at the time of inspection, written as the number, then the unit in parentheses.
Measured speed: 122.5 (km/h)
